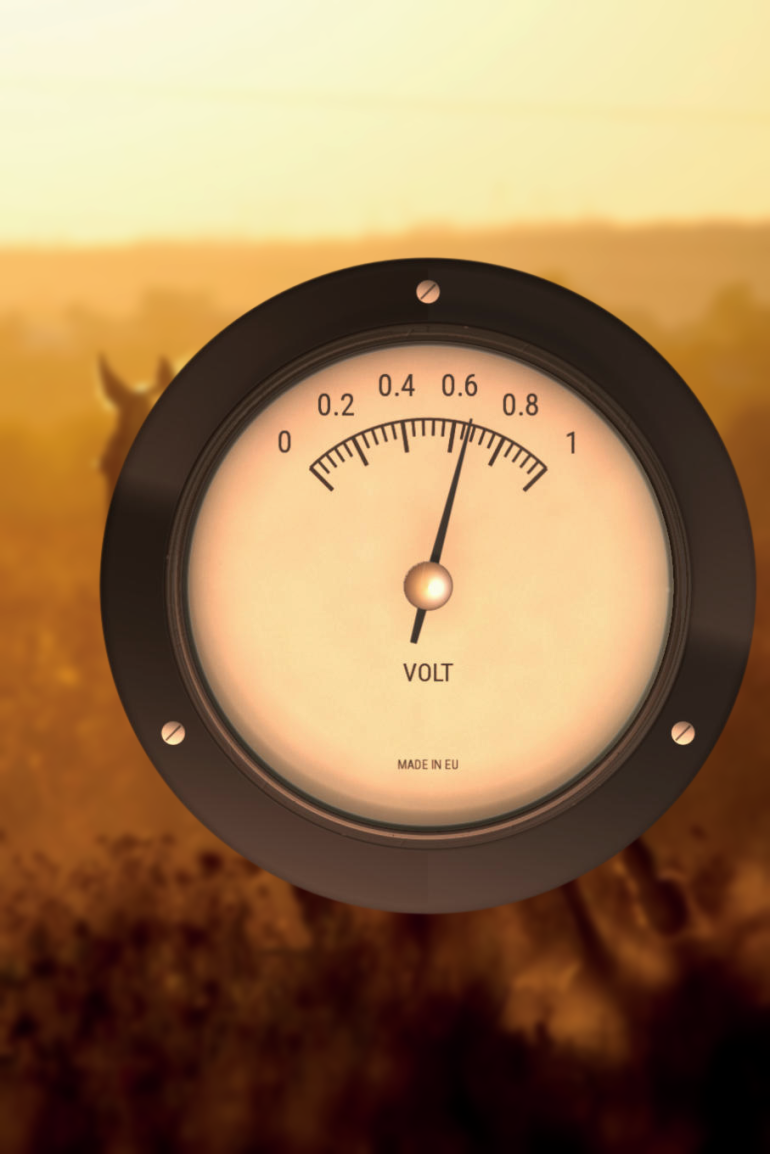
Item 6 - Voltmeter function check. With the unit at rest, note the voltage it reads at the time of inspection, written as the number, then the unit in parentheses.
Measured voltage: 0.66 (V)
